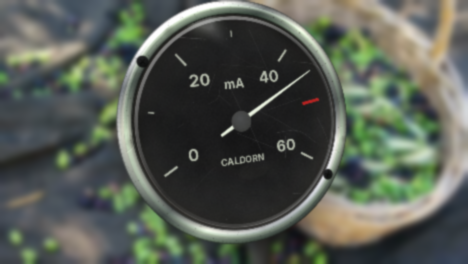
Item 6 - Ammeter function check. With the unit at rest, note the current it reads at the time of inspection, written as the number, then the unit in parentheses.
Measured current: 45 (mA)
